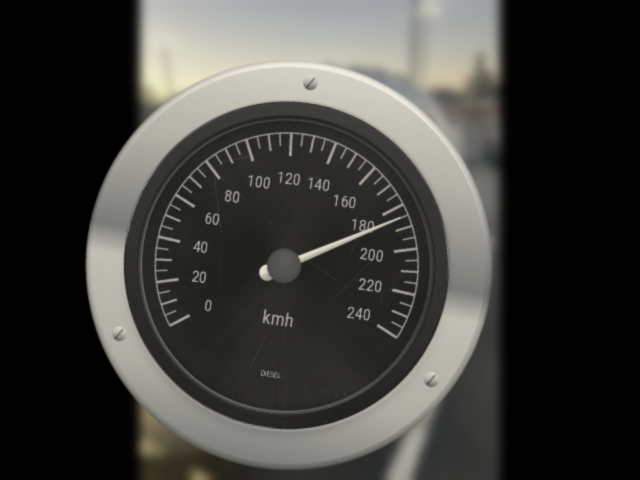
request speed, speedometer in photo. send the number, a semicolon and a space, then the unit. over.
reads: 185; km/h
